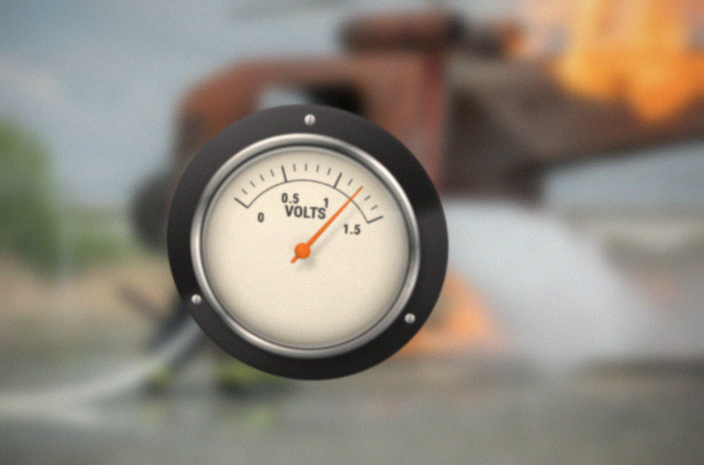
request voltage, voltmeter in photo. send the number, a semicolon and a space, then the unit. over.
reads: 1.2; V
